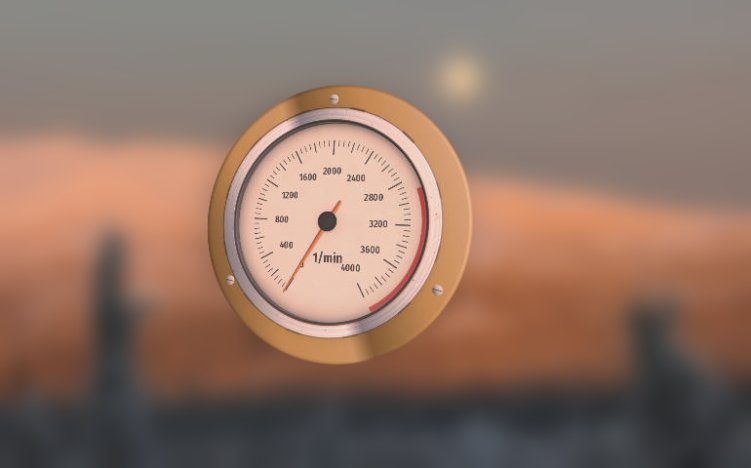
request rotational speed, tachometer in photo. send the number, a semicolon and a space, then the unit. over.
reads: 0; rpm
